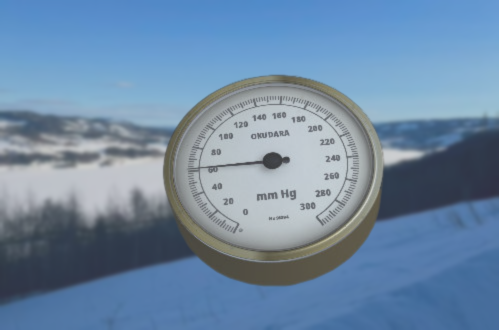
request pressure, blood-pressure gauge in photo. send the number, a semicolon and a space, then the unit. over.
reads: 60; mmHg
